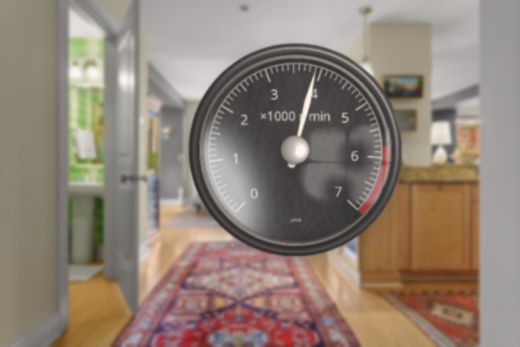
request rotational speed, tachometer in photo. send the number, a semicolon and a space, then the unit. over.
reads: 3900; rpm
